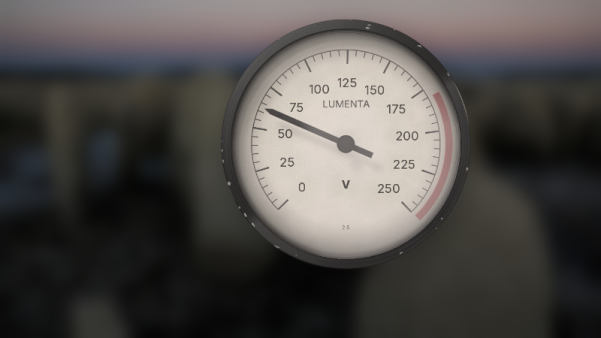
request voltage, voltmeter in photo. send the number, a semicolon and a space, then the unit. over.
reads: 62.5; V
